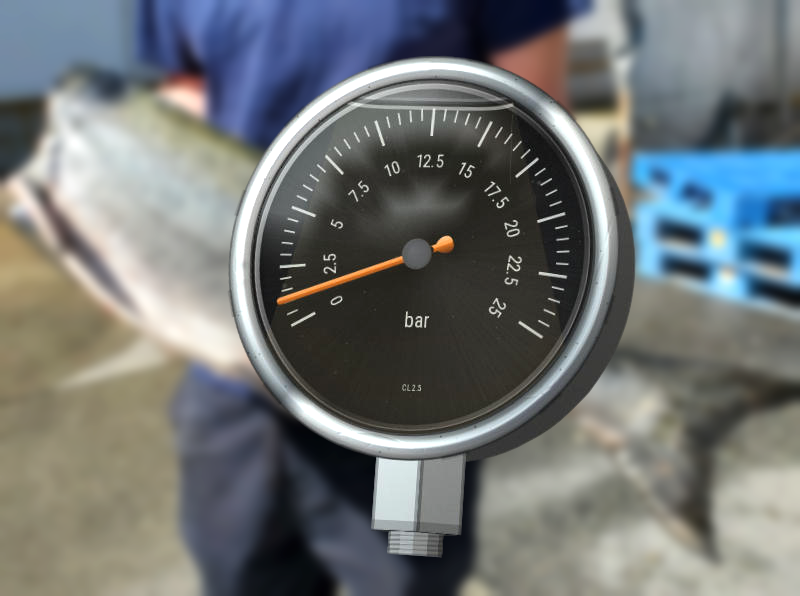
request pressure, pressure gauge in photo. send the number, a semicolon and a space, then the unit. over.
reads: 1; bar
